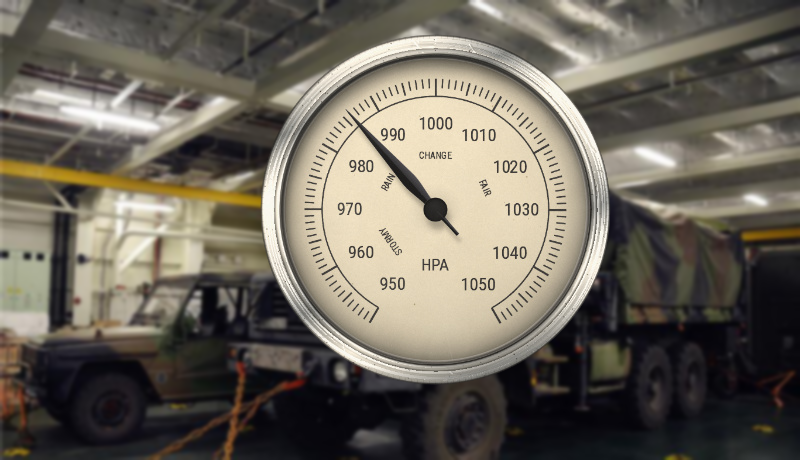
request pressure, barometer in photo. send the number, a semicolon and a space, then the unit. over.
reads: 986; hPa
